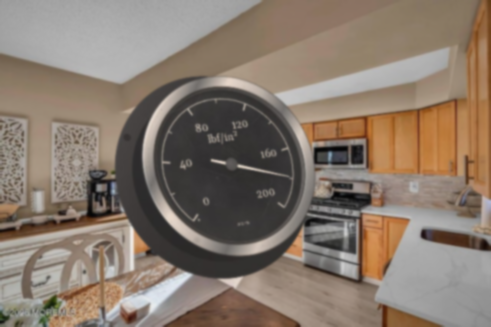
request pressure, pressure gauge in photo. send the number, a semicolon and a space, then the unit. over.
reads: 180; psi
